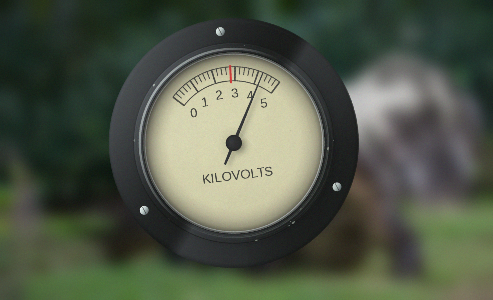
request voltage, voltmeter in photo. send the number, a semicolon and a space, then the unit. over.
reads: 4.2; kV
